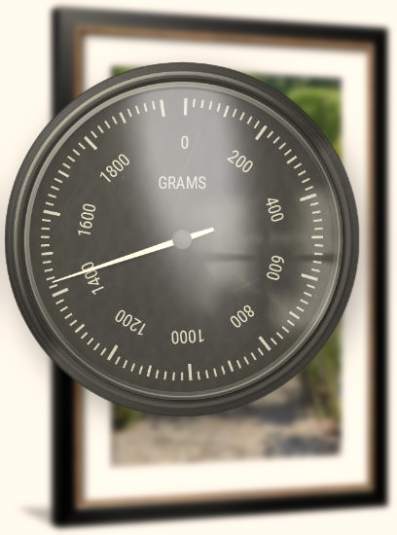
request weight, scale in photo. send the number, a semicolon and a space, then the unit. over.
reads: 1430; g
